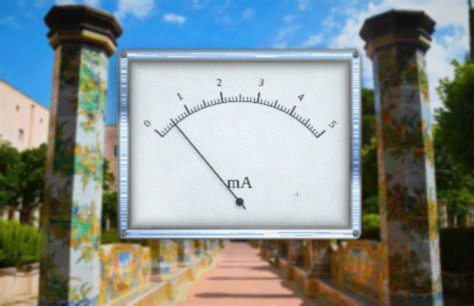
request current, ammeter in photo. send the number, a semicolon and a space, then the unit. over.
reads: 0.5; mA
